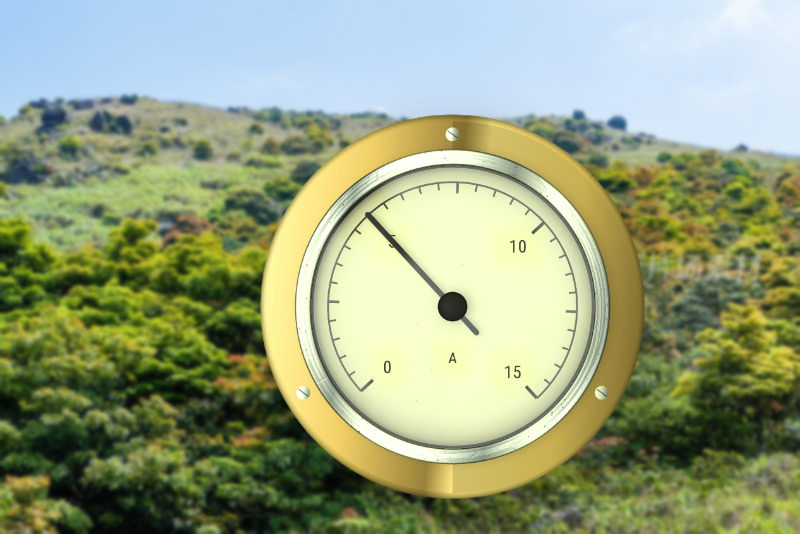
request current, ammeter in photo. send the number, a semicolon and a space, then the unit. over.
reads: 5; A
